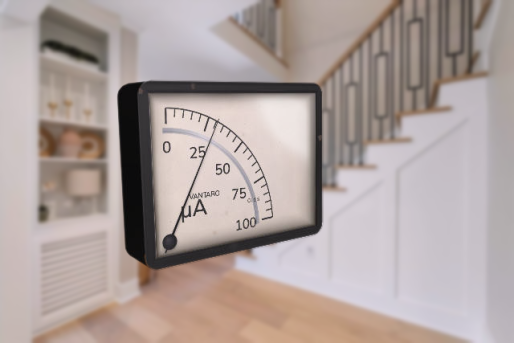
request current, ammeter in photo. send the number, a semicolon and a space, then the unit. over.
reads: 30; µA
